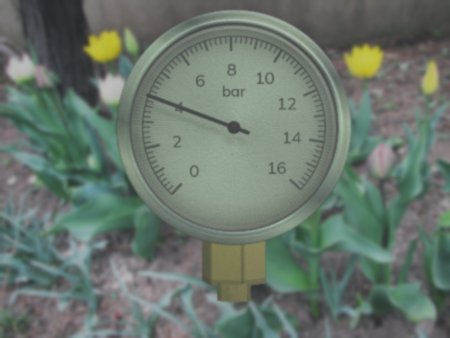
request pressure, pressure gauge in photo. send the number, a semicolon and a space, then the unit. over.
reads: 4; bar
